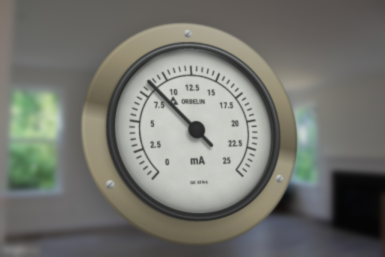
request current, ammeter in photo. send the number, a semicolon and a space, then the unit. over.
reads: 8.5; mA
